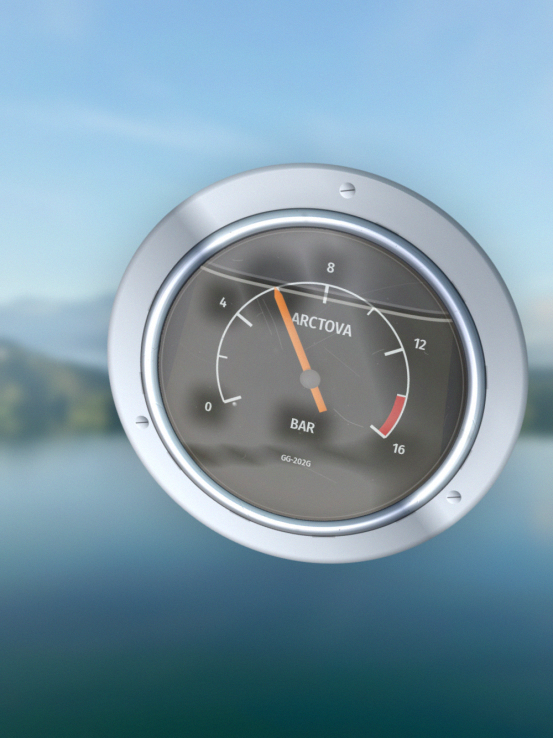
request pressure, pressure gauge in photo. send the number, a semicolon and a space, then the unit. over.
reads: 6; bar
